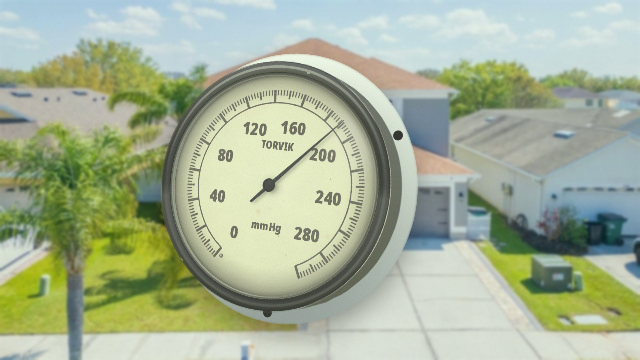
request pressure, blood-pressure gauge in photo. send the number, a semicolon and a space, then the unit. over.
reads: 190; mmHg
